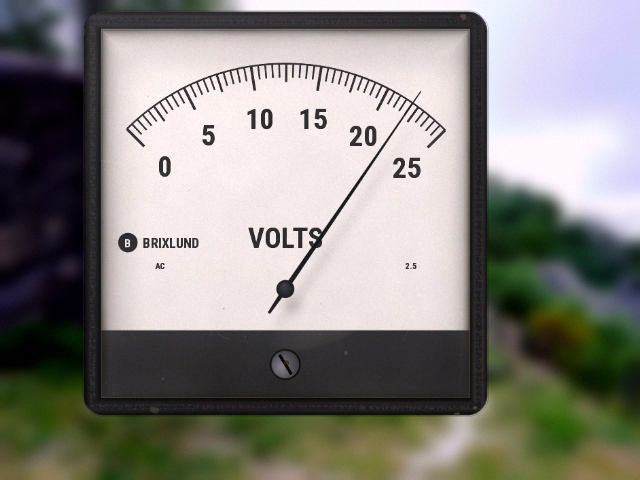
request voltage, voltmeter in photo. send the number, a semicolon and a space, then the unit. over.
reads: 22; V
